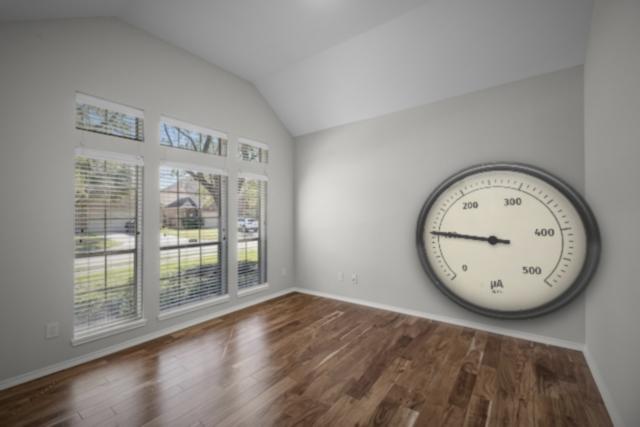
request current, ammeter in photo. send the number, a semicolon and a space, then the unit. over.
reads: 100; µA
